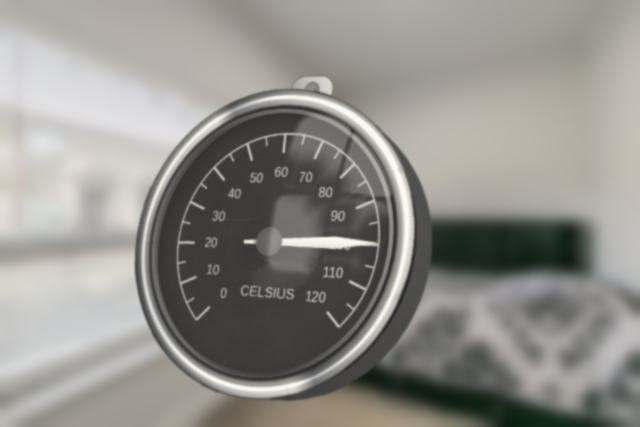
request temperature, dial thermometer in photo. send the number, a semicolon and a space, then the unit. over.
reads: 100; °C
